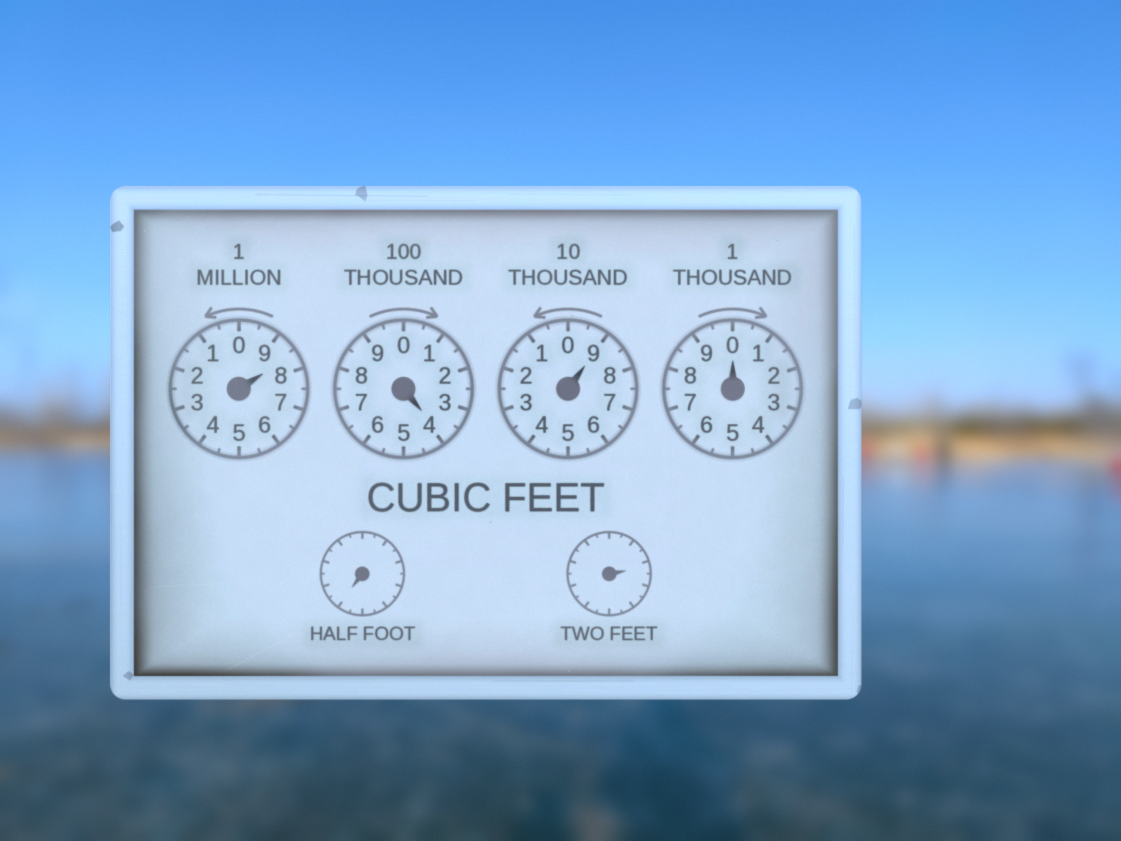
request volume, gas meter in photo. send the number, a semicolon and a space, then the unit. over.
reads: 839000; ft³
